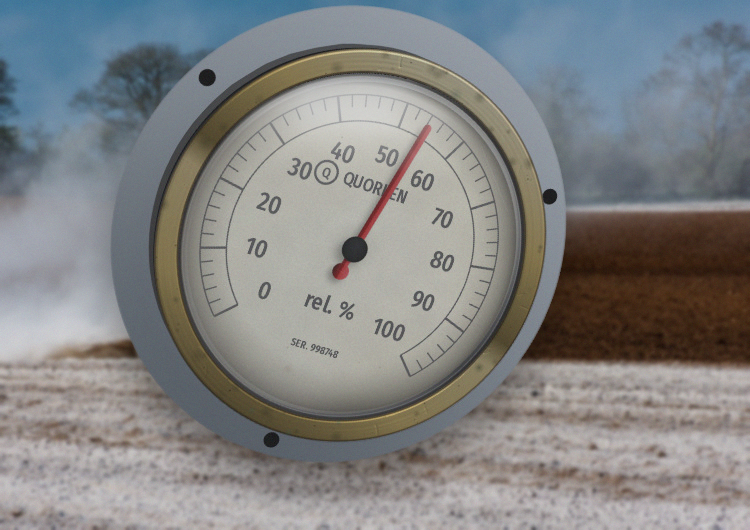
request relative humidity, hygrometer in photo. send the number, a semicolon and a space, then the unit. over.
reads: 54; %
